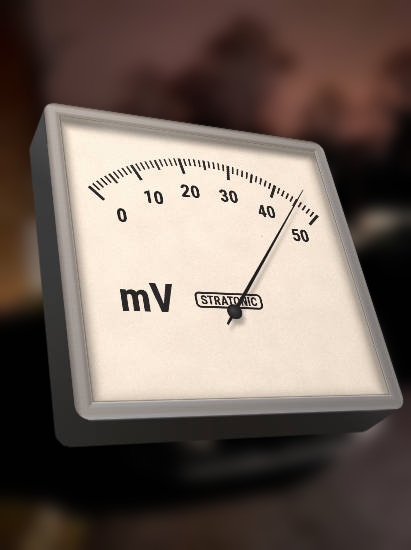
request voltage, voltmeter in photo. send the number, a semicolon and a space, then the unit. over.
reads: 45; mV
